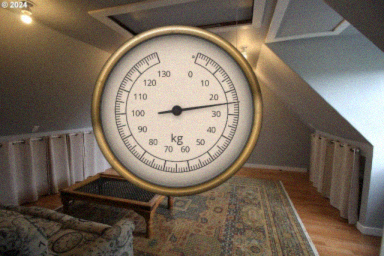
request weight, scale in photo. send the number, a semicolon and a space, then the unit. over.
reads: 25; kg
